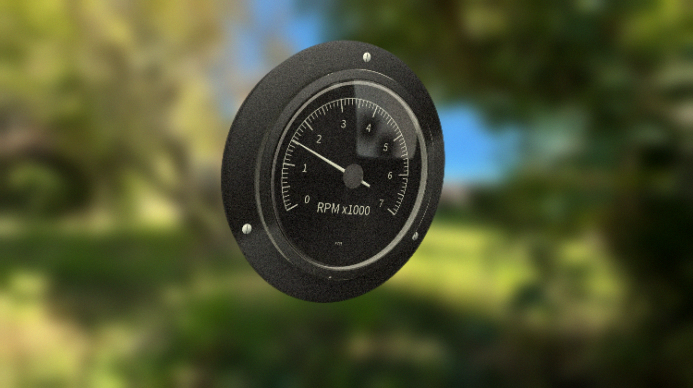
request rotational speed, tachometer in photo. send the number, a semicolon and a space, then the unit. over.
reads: 1500; rpm
